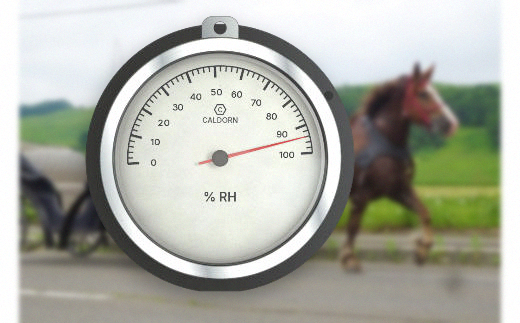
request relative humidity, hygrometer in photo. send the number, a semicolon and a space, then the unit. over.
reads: 94; %
